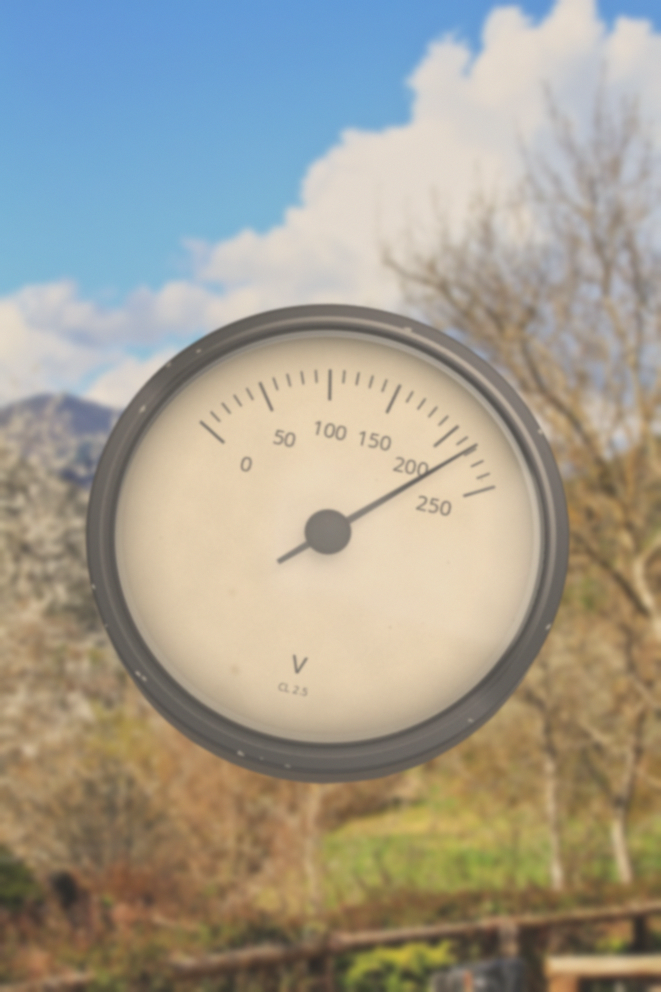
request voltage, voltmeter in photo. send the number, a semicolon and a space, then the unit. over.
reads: 220; V
